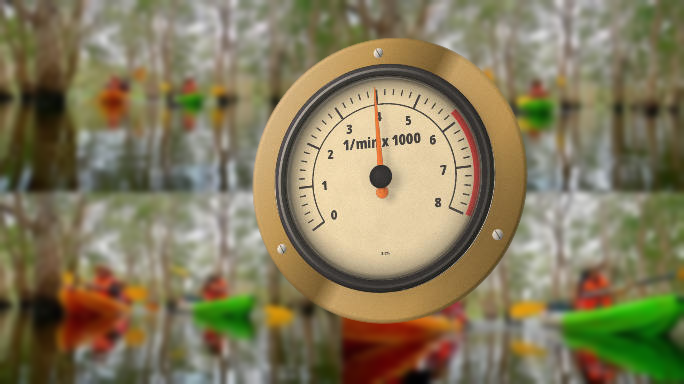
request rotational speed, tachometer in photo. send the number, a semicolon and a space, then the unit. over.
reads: 4000; rpm
